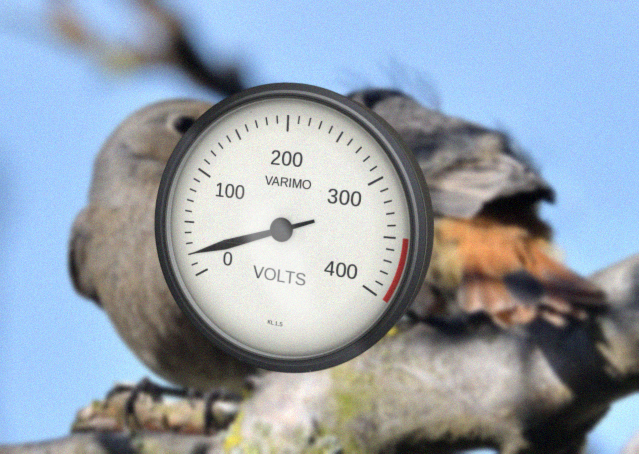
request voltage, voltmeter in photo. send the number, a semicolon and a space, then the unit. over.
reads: 20; V
